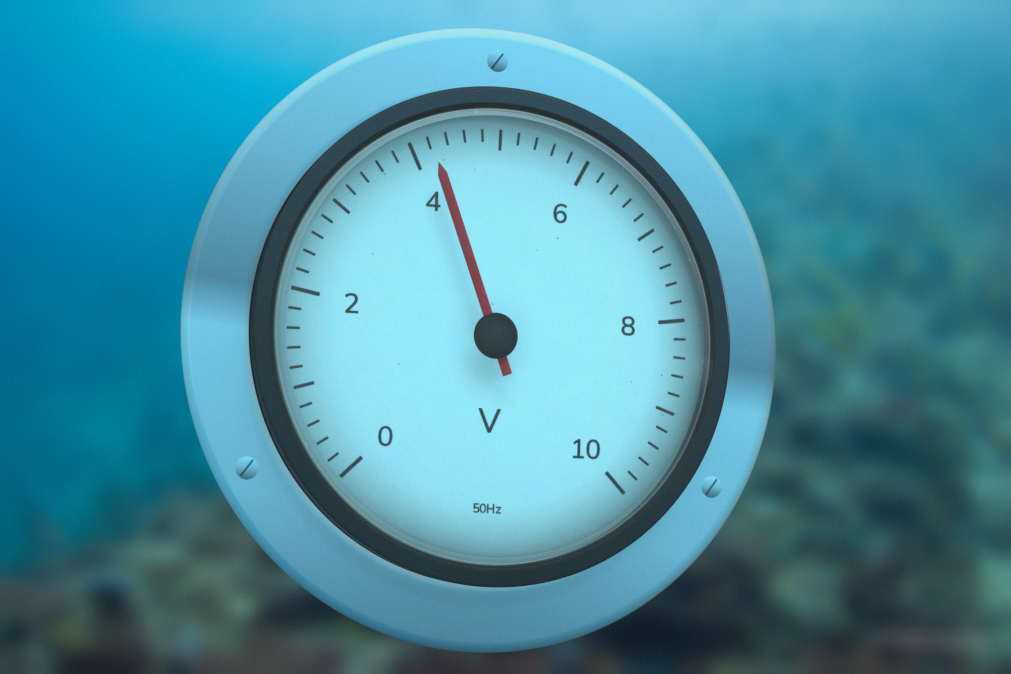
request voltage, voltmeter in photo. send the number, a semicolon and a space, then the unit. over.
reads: 4.2; V
